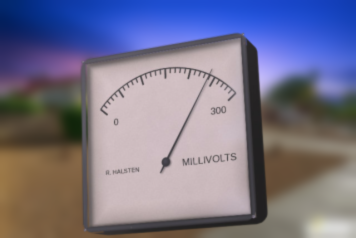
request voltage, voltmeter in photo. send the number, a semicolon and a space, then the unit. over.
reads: 240; mV
